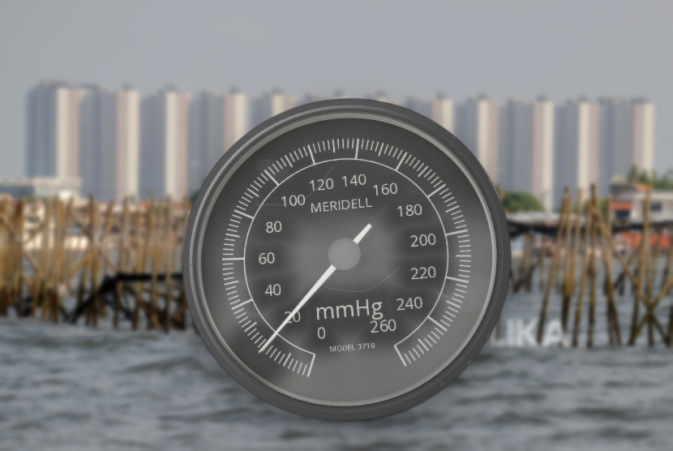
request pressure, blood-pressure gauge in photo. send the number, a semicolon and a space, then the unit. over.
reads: 20; mmHg
